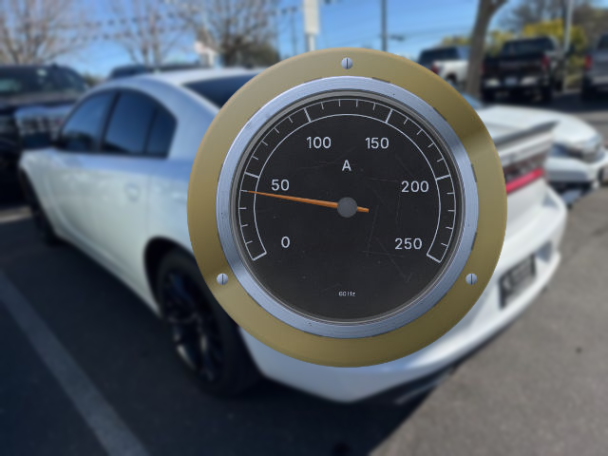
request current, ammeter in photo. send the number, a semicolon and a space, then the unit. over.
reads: 40; A
